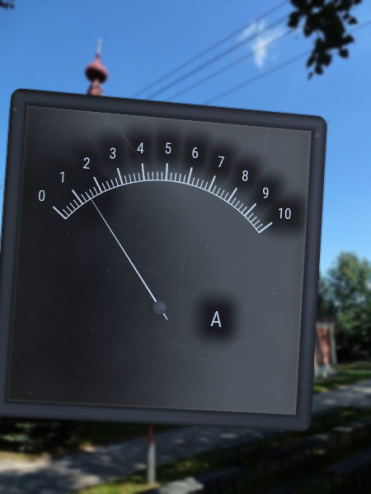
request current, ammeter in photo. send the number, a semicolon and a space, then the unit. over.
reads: 1.4; A
